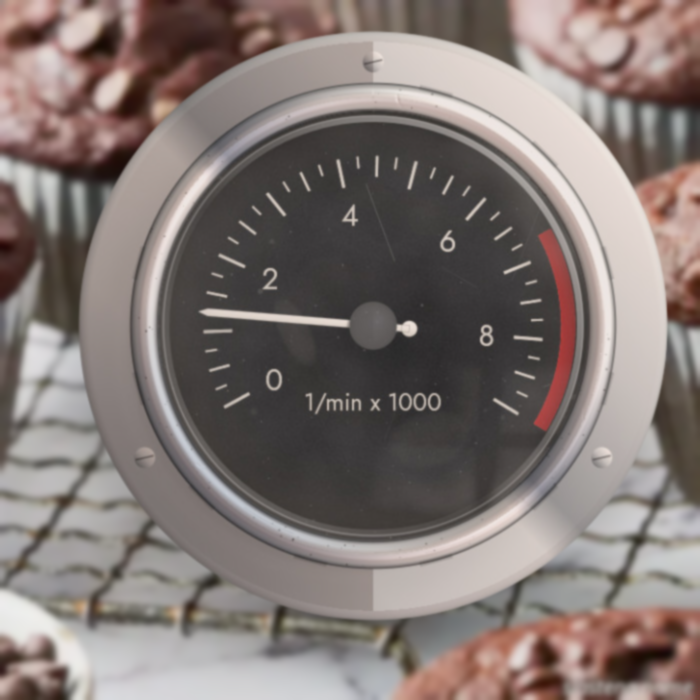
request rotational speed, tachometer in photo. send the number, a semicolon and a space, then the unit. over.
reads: 1250; rpm
